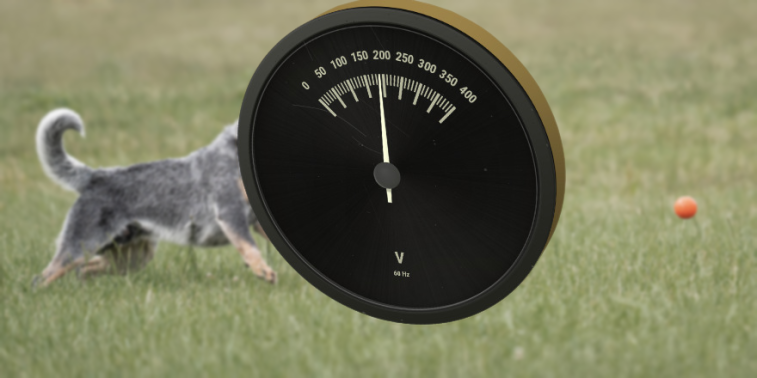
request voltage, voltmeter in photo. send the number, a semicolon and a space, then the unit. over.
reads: 200; V
